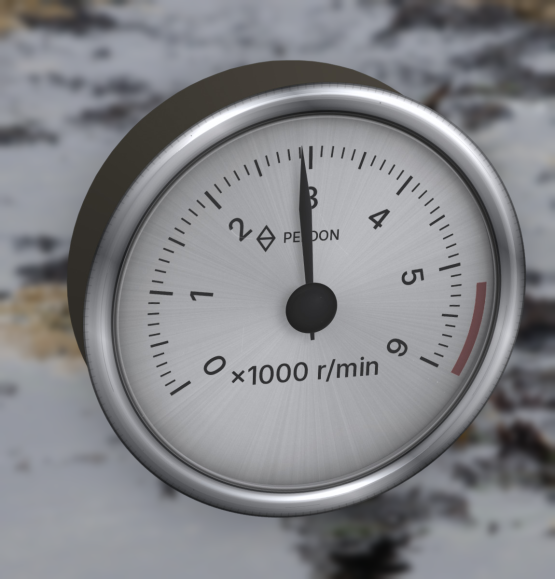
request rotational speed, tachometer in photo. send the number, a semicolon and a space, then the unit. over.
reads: 2900; rpm
